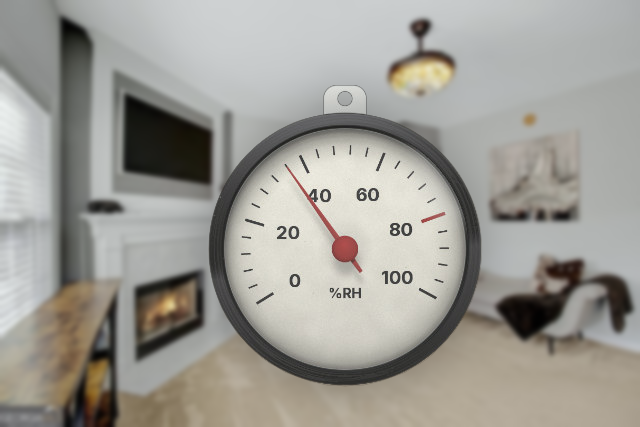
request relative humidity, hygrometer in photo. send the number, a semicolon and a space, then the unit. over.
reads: 36; %
